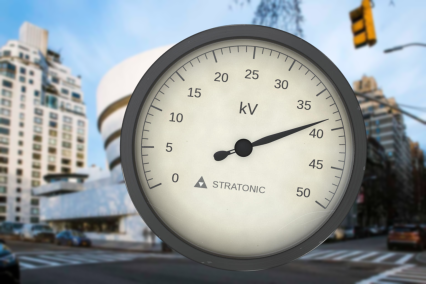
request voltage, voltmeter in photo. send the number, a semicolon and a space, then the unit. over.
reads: 38.5; kV
